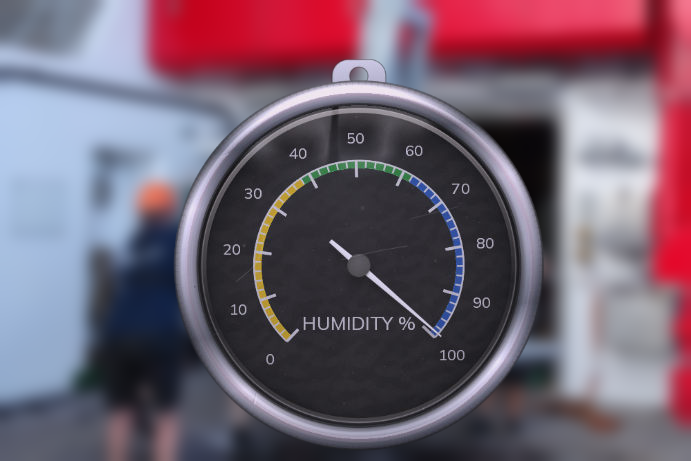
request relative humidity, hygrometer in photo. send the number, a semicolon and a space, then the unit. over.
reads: 99; %
